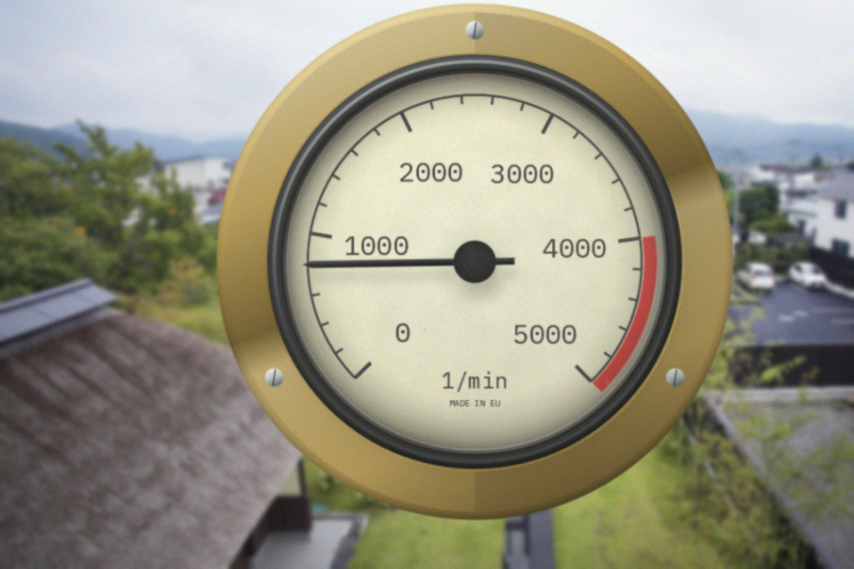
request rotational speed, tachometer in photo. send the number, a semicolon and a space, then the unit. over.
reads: 800; rpm
